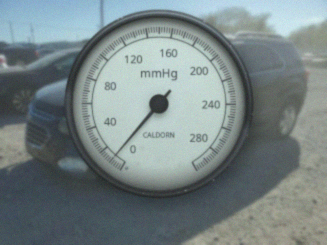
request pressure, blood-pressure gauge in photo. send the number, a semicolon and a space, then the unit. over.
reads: 10; mmHg
